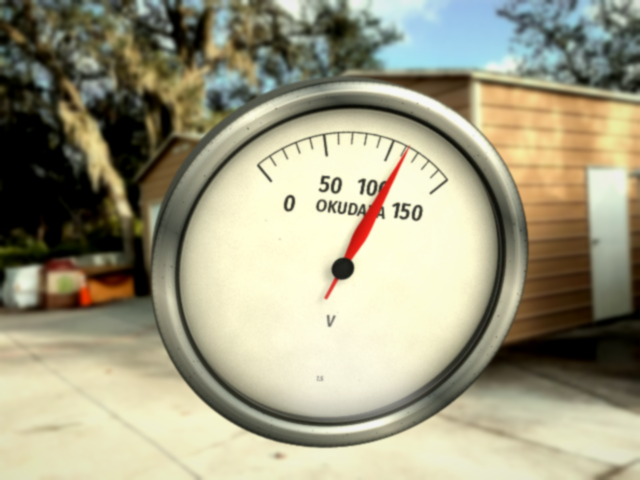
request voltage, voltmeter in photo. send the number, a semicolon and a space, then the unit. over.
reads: 110; V
